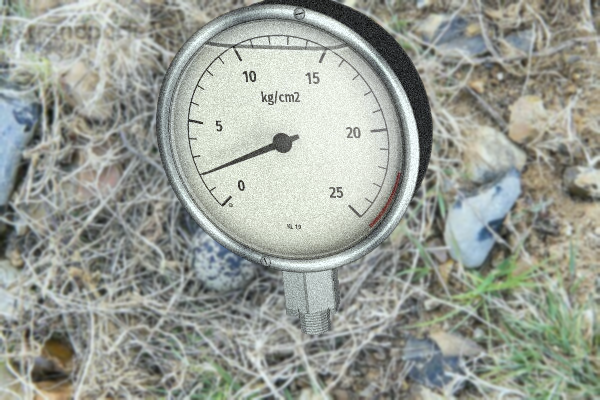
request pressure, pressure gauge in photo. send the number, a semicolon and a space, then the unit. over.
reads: 2; kg/cm²
